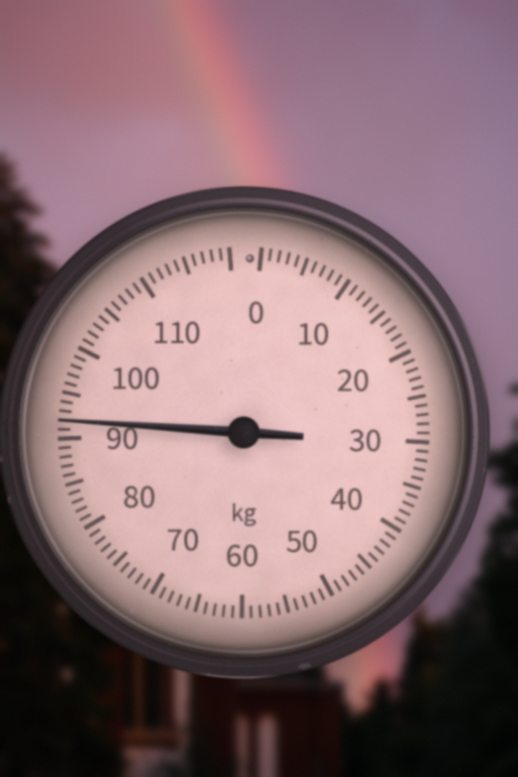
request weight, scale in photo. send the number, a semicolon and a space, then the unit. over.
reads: 92; kg
